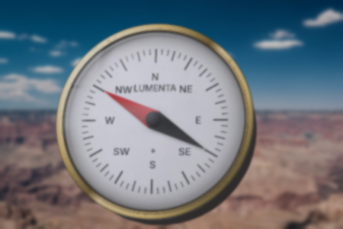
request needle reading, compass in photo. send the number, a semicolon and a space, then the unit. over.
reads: 300; °
